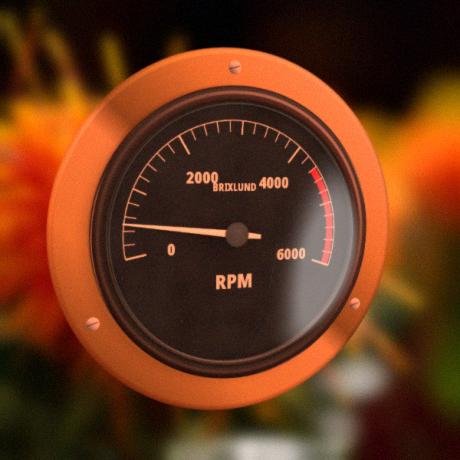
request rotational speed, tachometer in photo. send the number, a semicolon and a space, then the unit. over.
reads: 500; rpm
